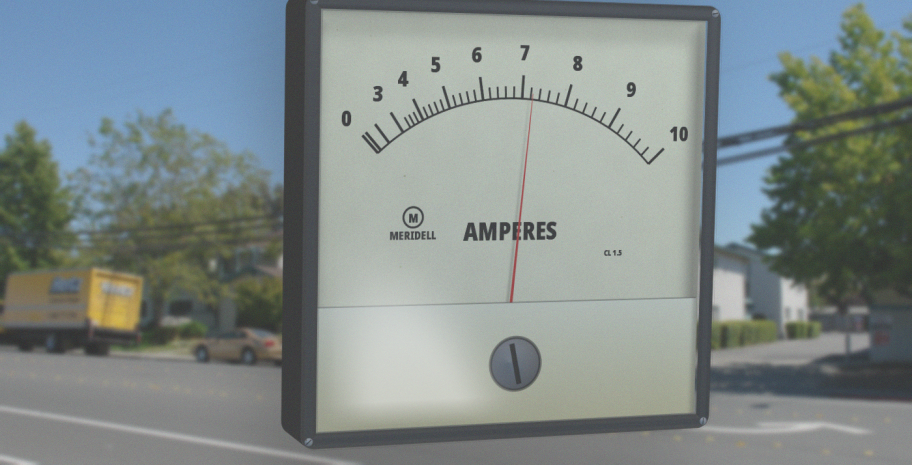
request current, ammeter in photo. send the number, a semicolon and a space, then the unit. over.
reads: 7.2; A
